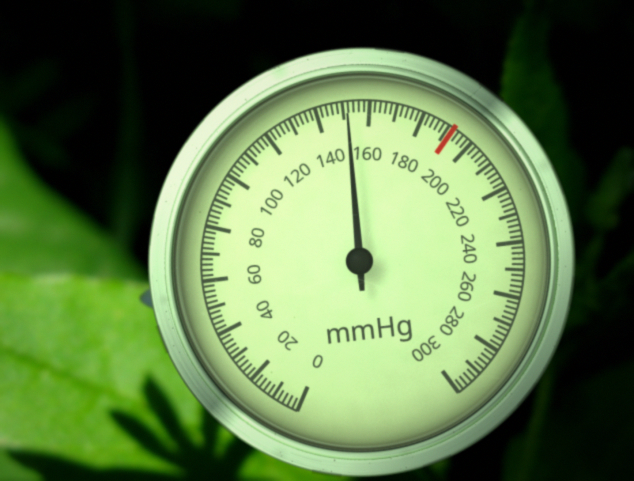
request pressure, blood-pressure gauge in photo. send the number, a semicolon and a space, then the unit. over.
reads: 152; mmHg
